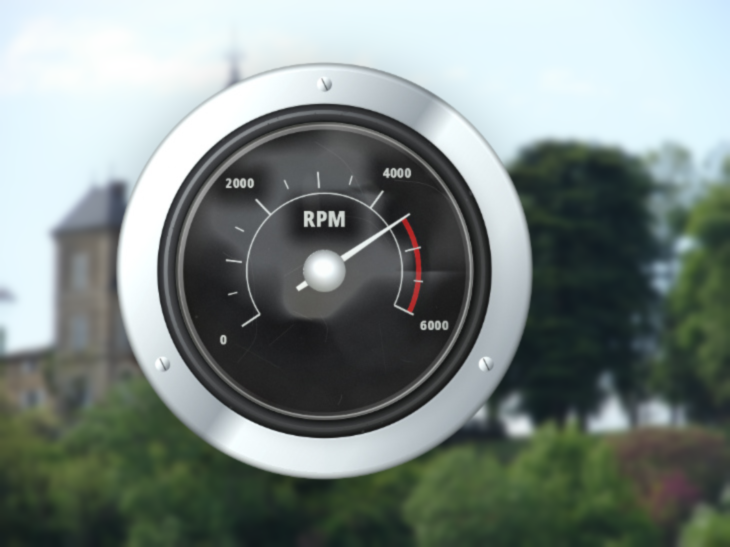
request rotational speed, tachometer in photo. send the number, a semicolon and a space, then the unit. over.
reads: 4500; rpm
